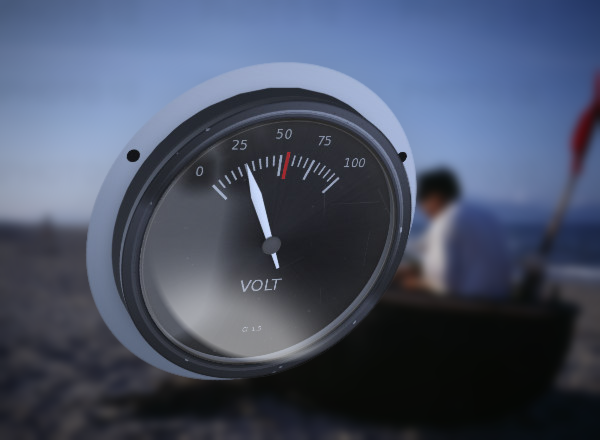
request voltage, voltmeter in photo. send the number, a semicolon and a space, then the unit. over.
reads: 25; V
